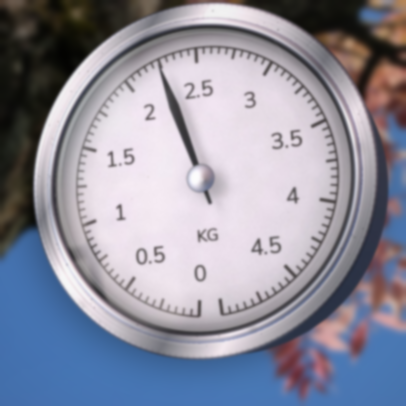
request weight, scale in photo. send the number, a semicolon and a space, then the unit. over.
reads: 2.25; kg
